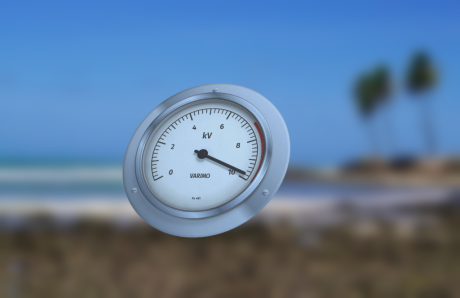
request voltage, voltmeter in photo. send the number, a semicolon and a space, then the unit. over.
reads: 9.8; kV
